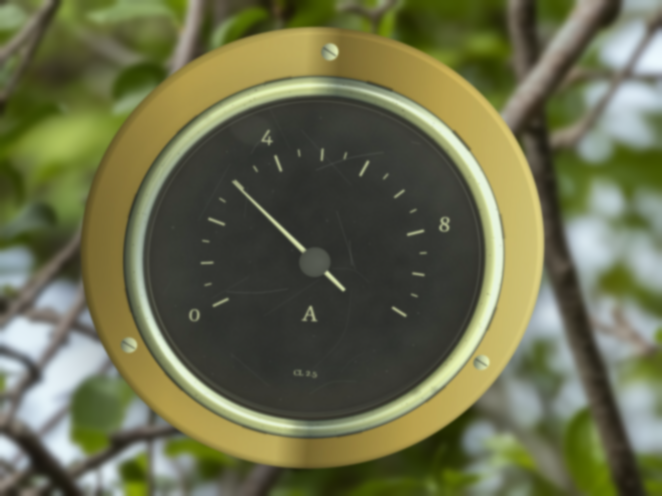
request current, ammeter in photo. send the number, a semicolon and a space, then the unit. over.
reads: 3; A
